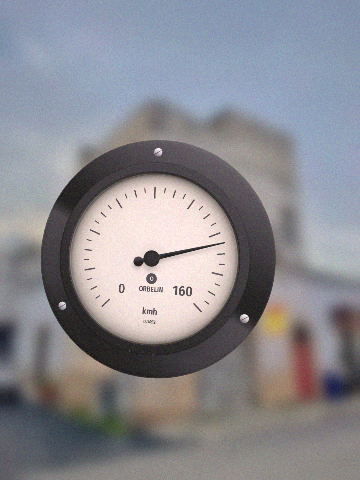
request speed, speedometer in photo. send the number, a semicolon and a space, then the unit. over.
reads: 125; km/h
